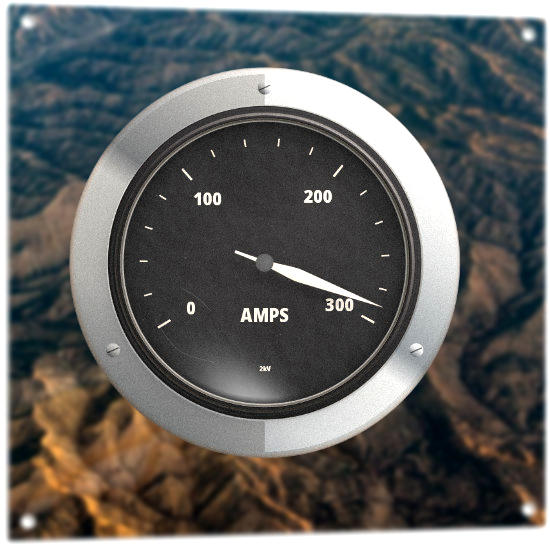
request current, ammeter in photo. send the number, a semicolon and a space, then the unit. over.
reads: 290; A
